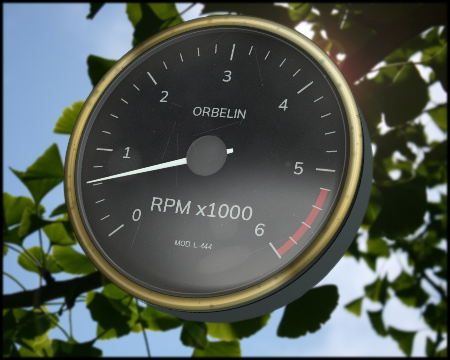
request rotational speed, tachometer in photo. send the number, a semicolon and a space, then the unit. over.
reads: 600; rpm
